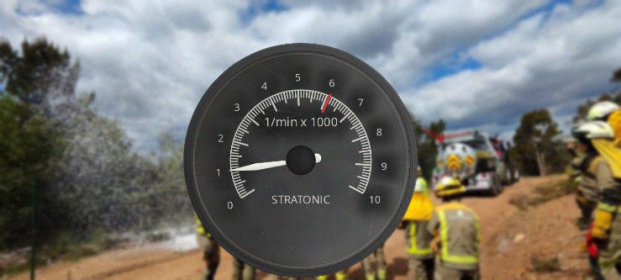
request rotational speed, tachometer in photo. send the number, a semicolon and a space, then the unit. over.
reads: 1000; rpm
